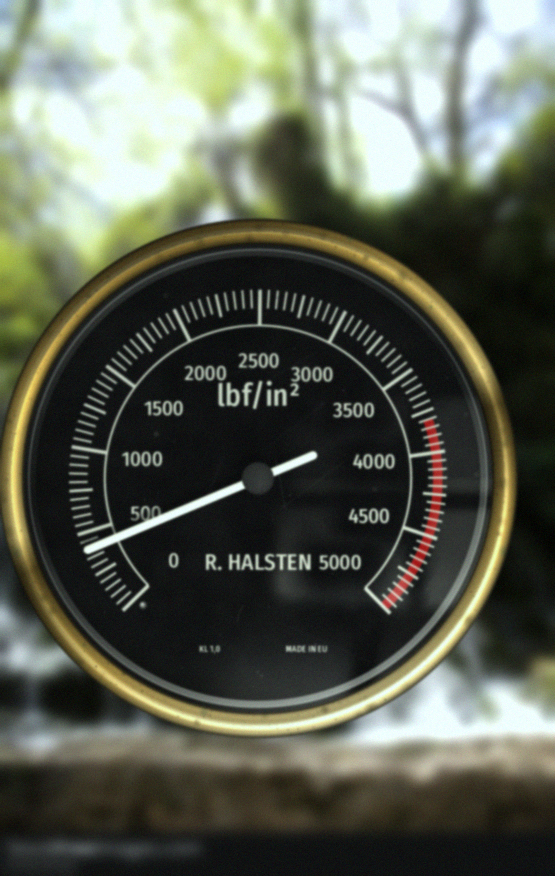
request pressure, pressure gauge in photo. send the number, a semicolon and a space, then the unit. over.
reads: 400; psi
